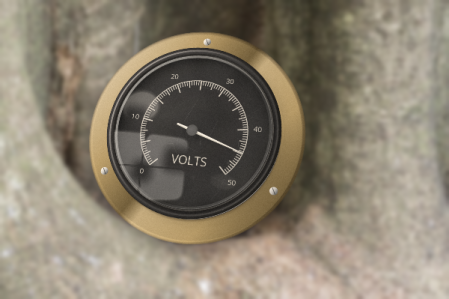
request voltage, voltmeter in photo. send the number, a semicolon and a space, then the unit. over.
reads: 45; V
